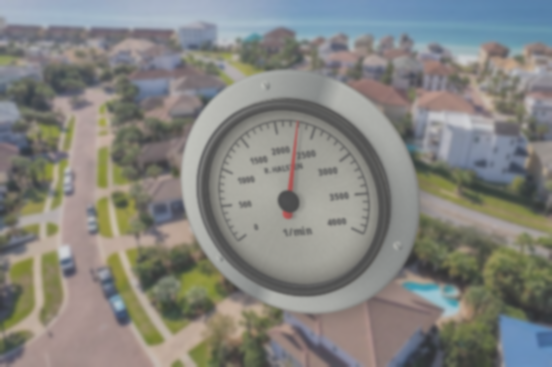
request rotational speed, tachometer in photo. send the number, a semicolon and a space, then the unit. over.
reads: 2300; rpm
